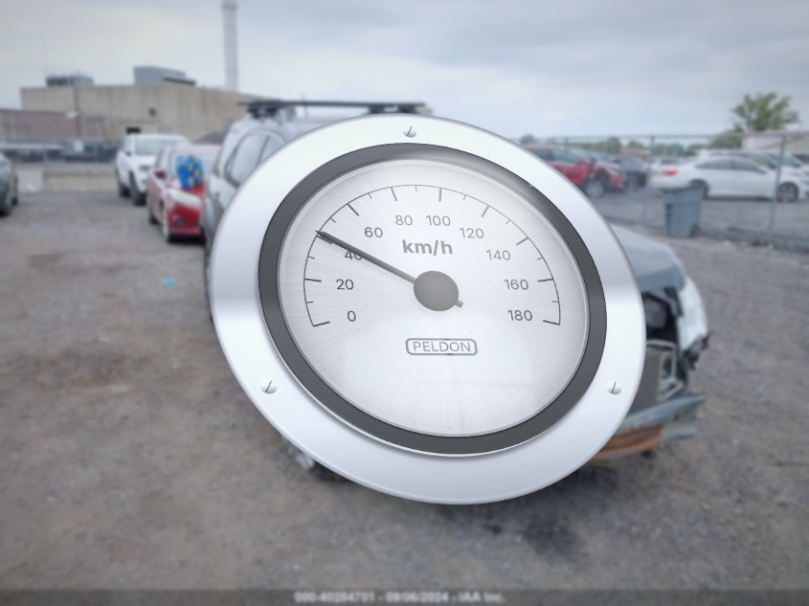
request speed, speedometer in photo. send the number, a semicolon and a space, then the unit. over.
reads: 40; km/h
